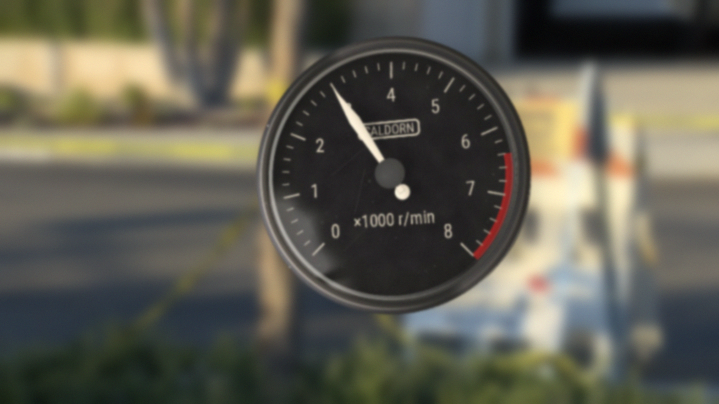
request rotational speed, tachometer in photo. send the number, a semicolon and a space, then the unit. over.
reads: 3000; rpm
